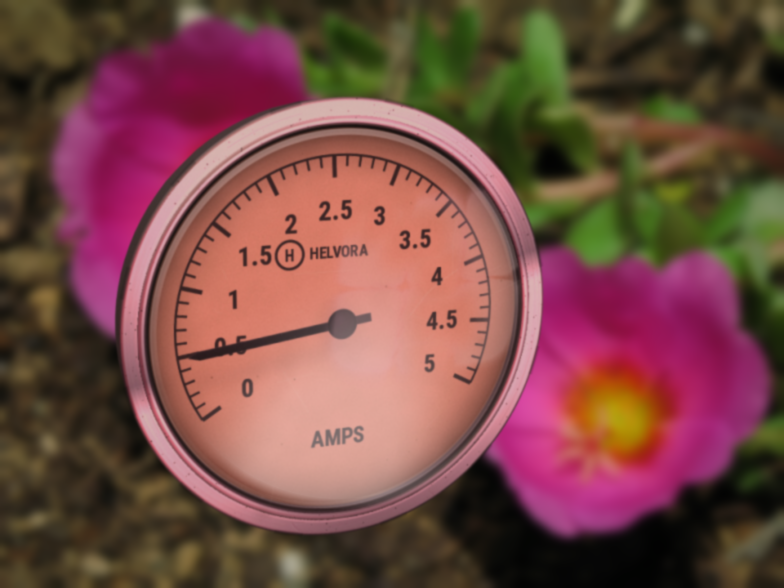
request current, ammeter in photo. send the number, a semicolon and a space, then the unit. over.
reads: 0.5; A
